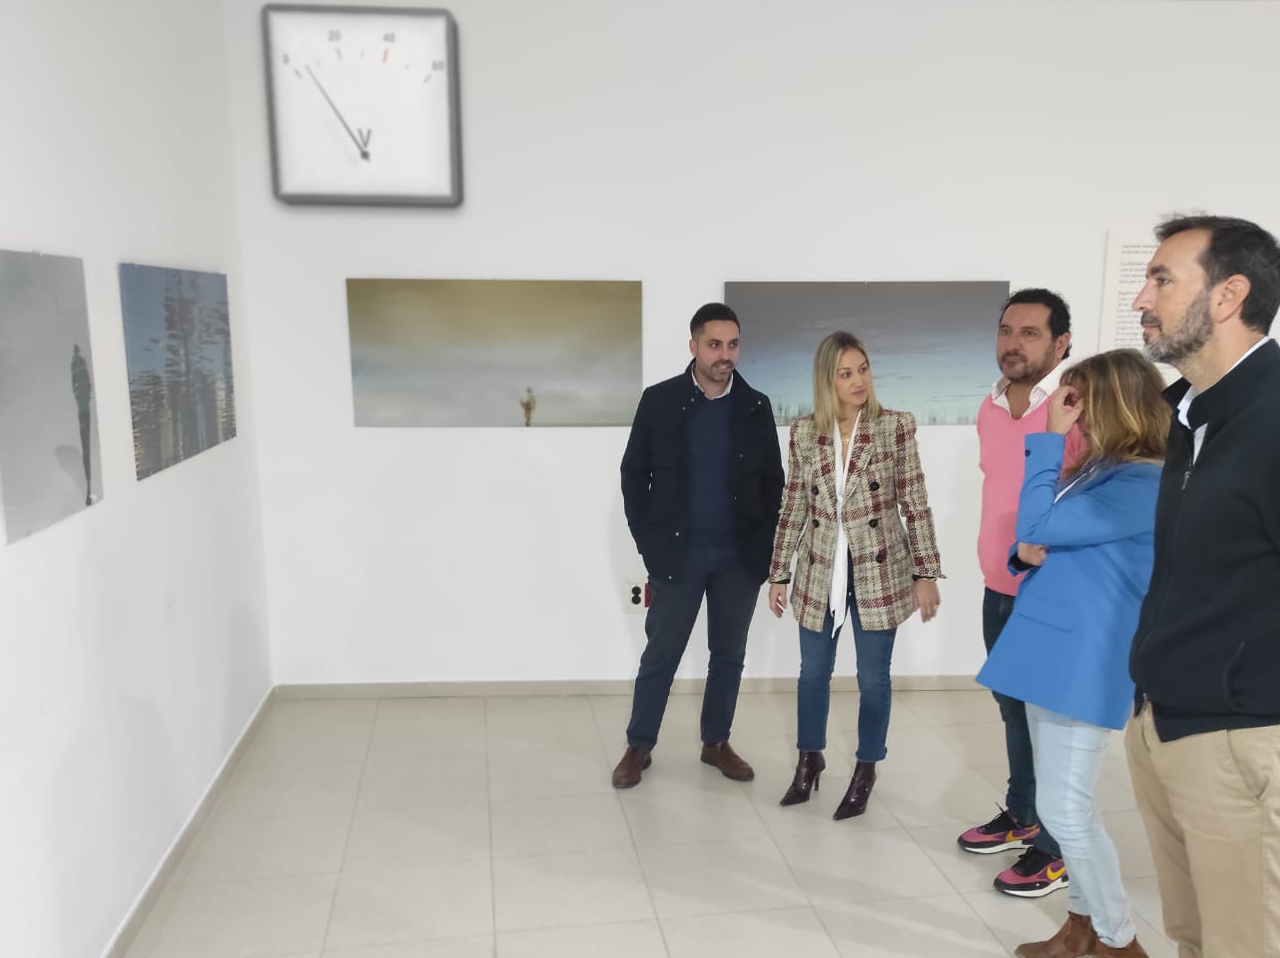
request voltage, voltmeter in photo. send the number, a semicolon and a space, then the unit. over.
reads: 5; V
